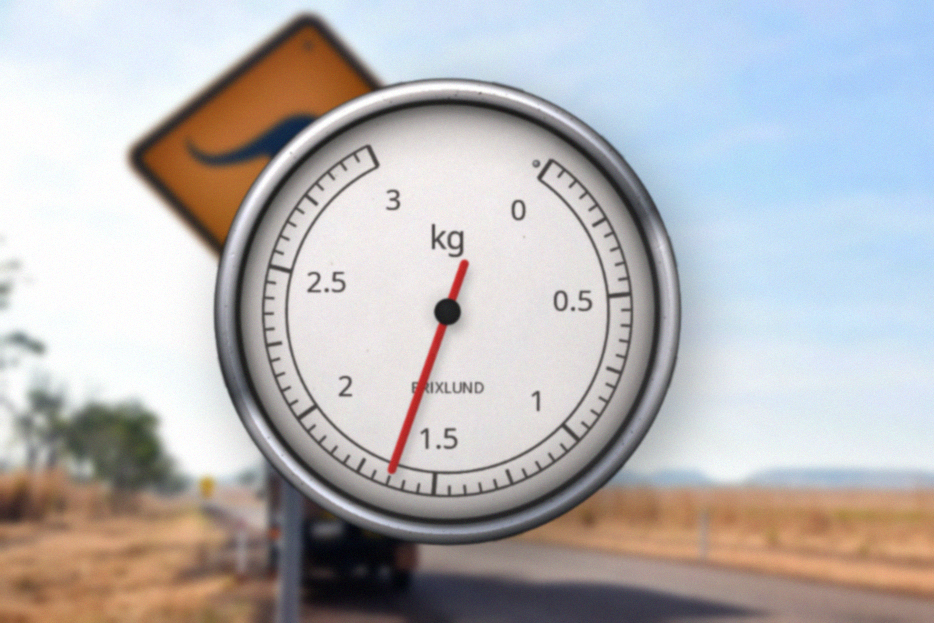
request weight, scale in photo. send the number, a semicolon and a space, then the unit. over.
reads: 1.65; kg
